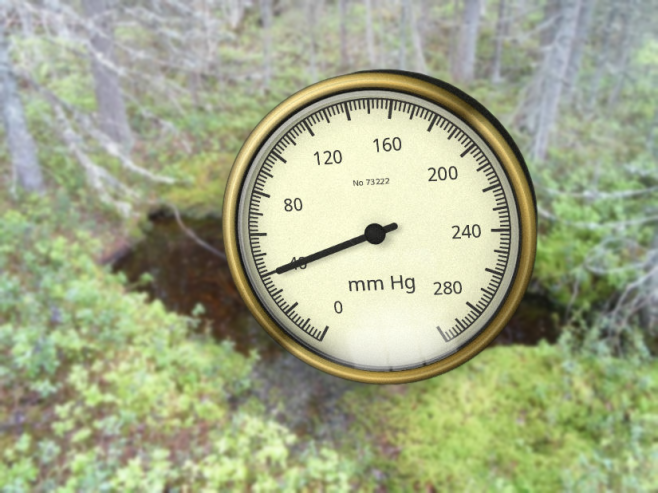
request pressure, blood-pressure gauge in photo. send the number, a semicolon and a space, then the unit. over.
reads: 40; mmHg
